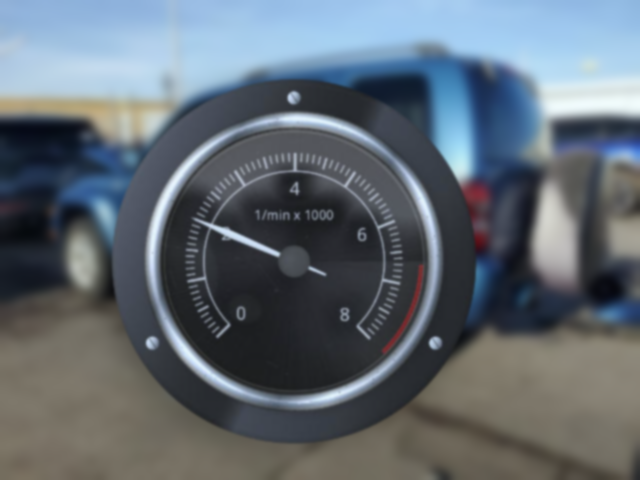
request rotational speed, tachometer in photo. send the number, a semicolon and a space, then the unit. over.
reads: 2000; rpm
